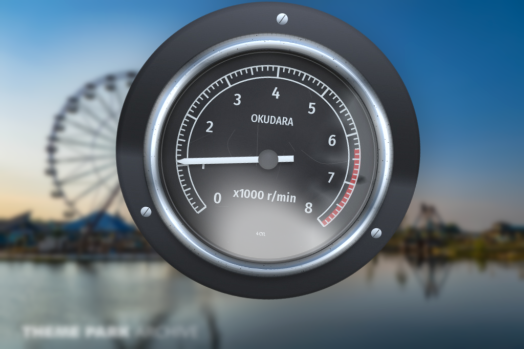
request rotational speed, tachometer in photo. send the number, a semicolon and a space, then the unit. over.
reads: 1100; rpm
